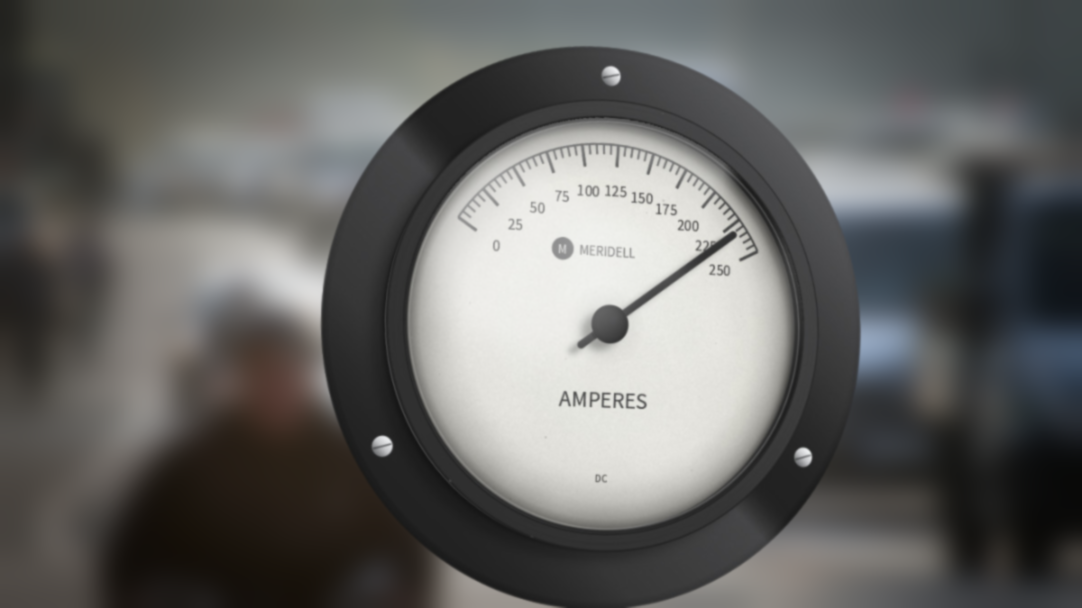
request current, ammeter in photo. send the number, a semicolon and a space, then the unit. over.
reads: 230; A
